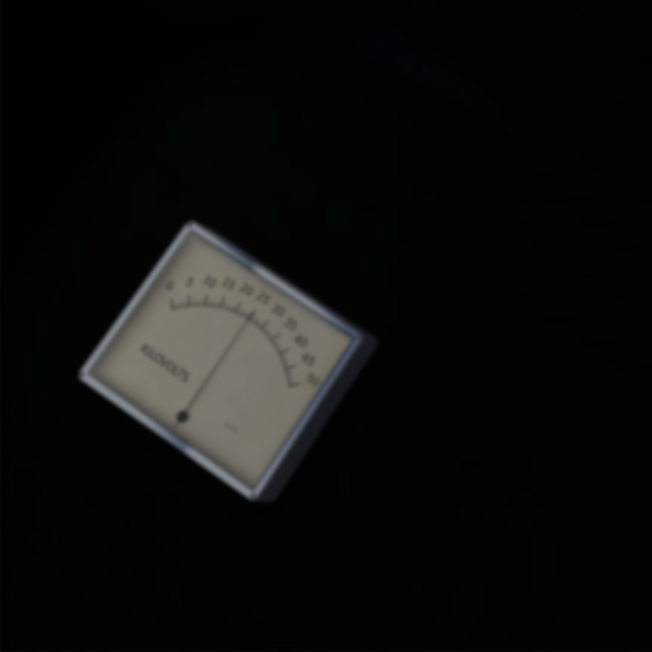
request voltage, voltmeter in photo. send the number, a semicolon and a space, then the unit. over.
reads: 25; kV
